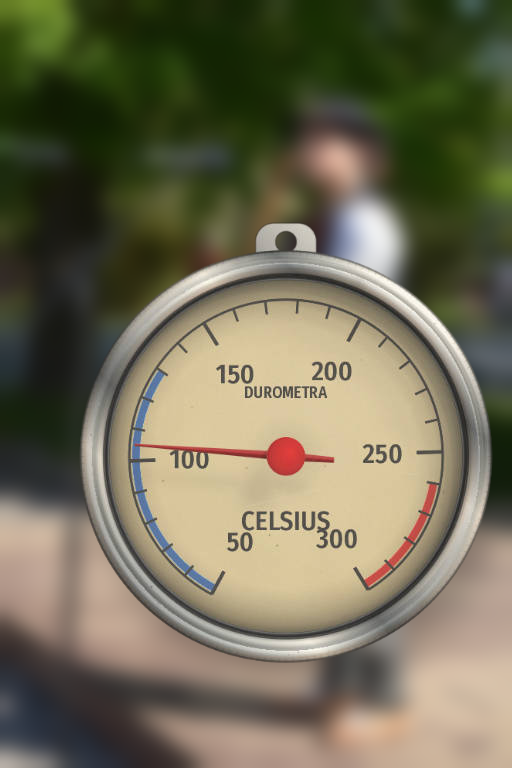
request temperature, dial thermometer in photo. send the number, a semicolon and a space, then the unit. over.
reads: 105; °C
